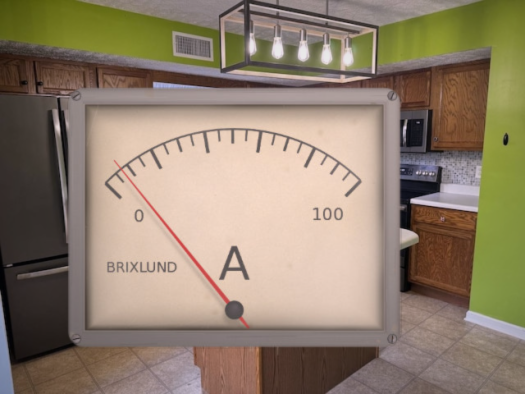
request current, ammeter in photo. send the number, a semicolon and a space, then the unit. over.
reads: 7.5; A
